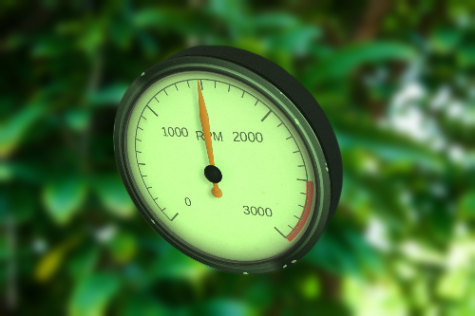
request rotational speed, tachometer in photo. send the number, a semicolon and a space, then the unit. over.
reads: 1500; rpm
